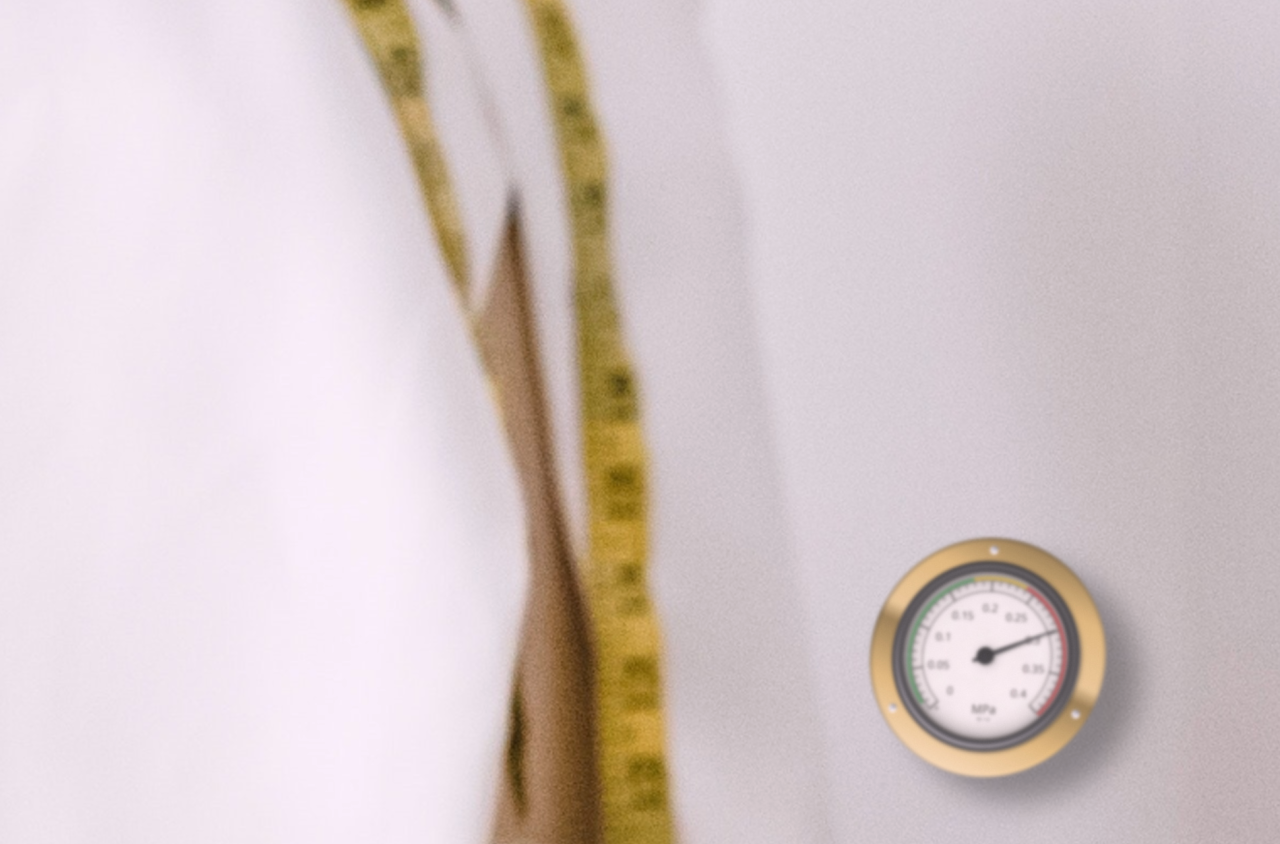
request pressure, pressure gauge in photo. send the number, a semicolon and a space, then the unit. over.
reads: 0.3; MPa
